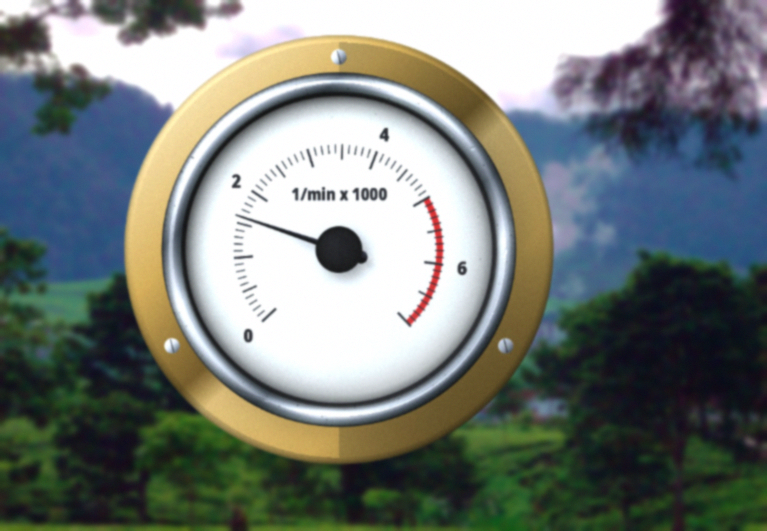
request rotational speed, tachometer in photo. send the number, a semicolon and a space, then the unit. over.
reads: 1600; rpm
